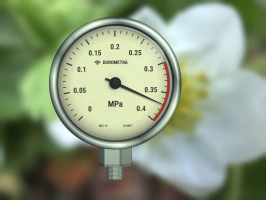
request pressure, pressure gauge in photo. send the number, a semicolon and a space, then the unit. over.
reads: 0.37; MPa
